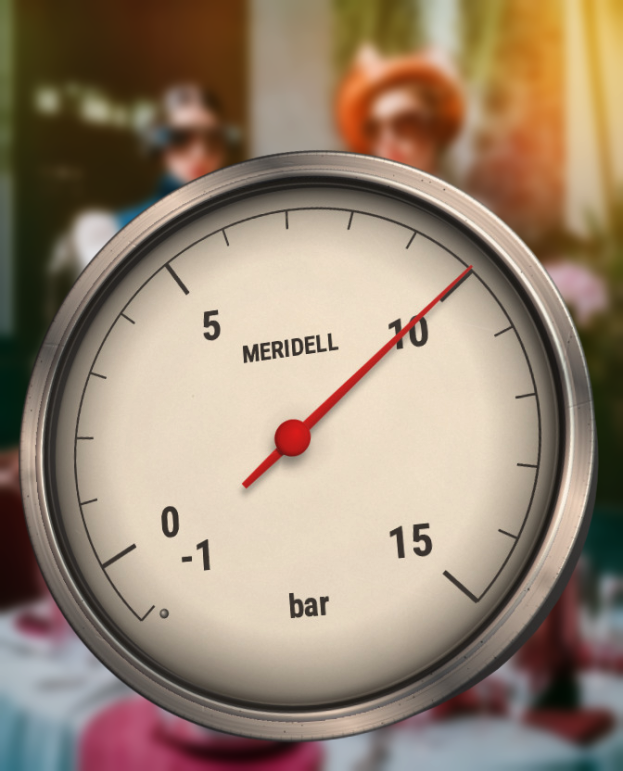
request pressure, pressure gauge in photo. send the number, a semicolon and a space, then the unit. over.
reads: 10; bar
